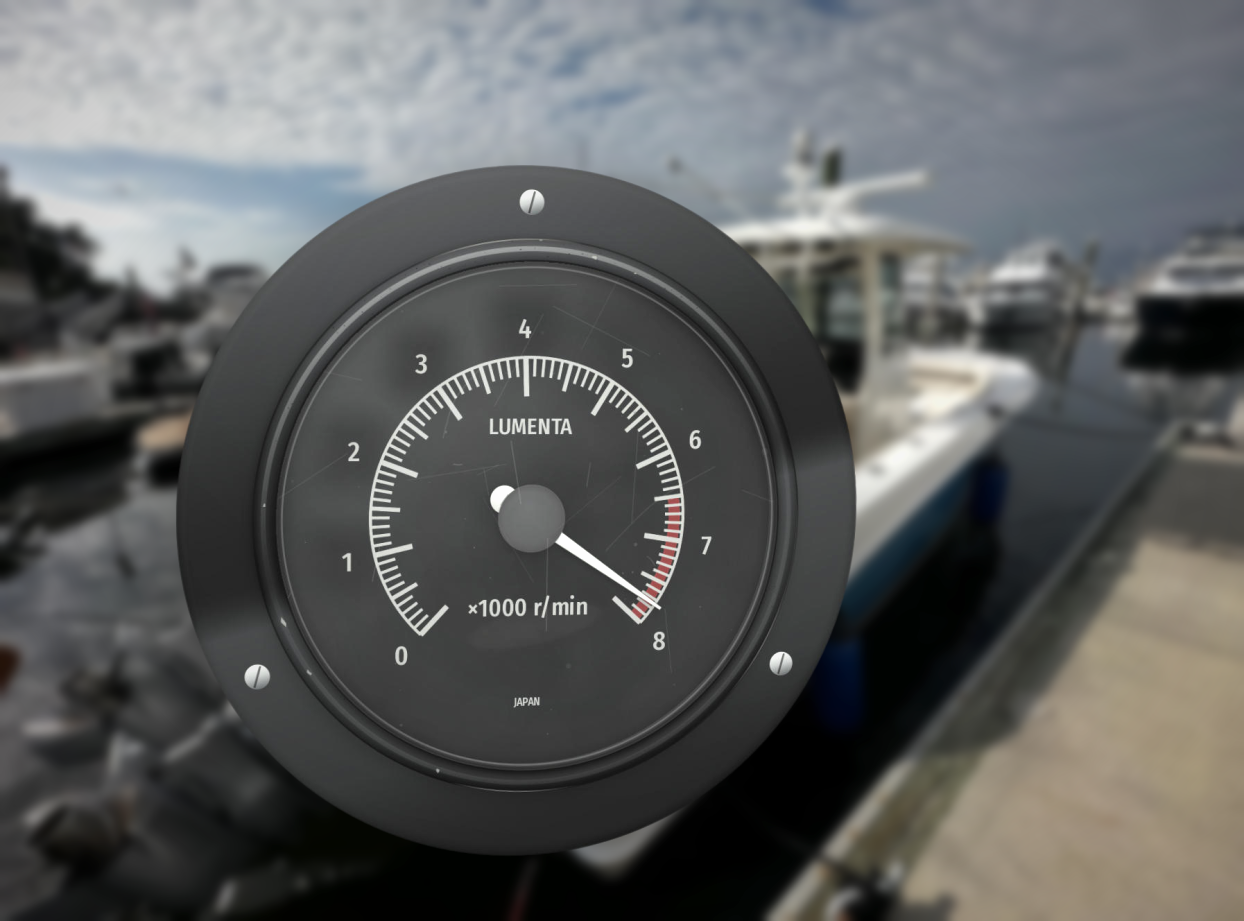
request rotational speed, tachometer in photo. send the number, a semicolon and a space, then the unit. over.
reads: 7750; rpm
